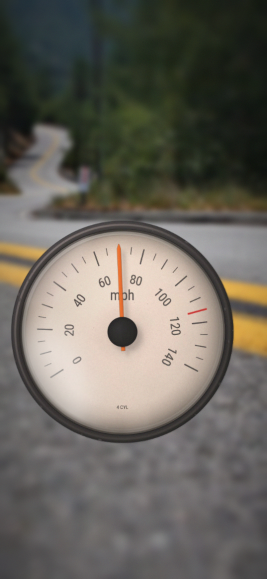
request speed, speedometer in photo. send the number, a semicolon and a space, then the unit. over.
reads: 70; mph
